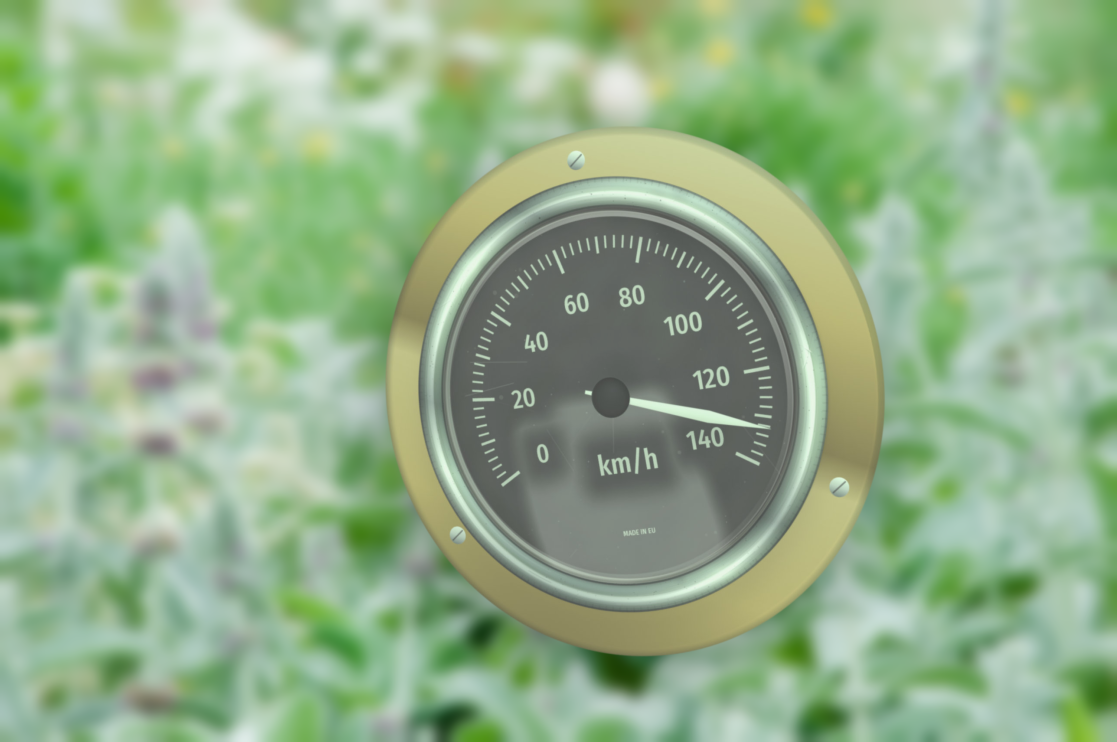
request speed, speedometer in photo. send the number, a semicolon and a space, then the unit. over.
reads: 132; km/h
